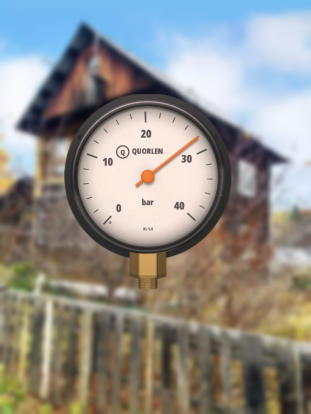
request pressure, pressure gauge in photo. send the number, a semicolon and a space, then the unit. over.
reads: 28; bar
